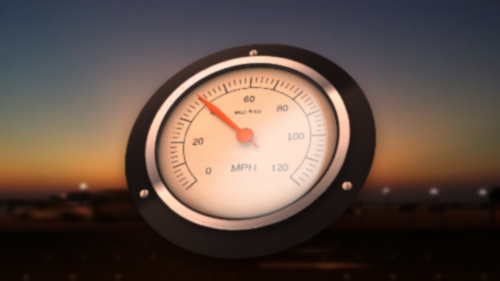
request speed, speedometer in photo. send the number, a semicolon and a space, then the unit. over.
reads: 40; mph
